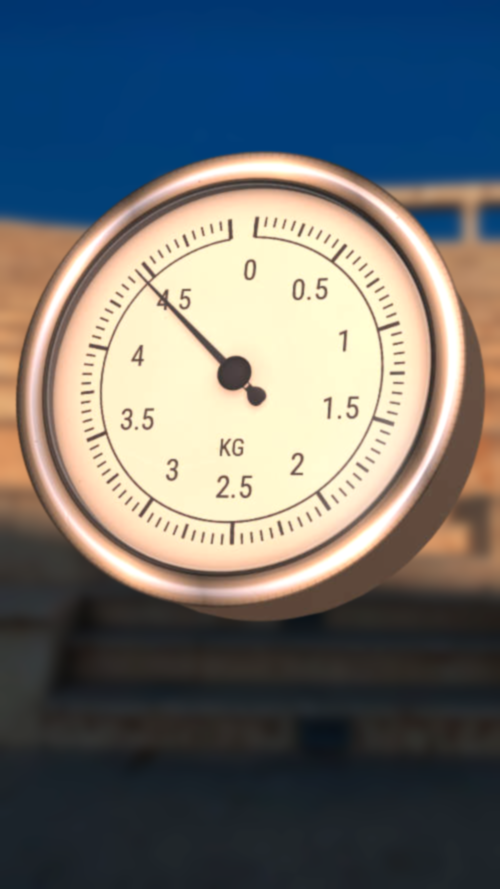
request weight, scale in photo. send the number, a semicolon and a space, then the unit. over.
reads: 4.45; kg
